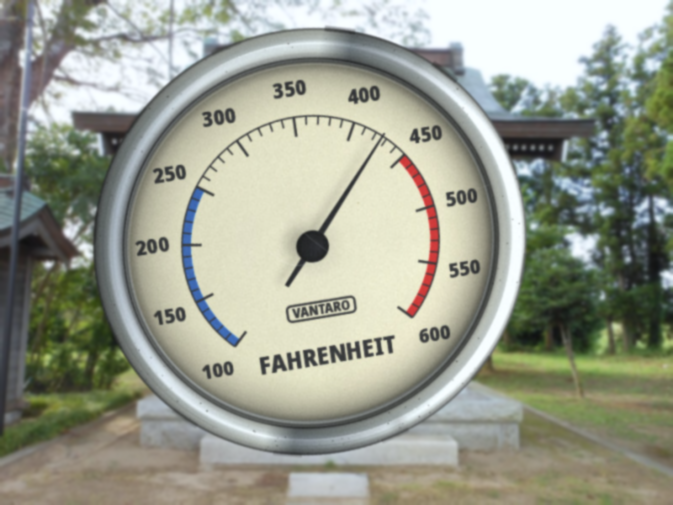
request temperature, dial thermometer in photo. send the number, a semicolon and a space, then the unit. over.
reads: 425; °F
